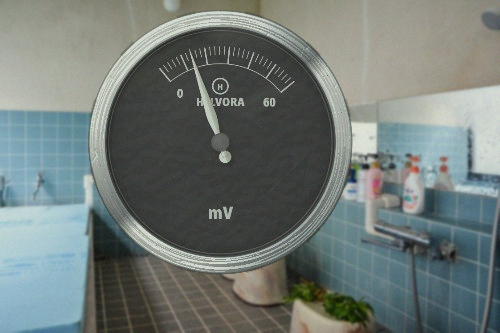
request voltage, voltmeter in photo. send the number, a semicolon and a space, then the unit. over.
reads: 14; mV
